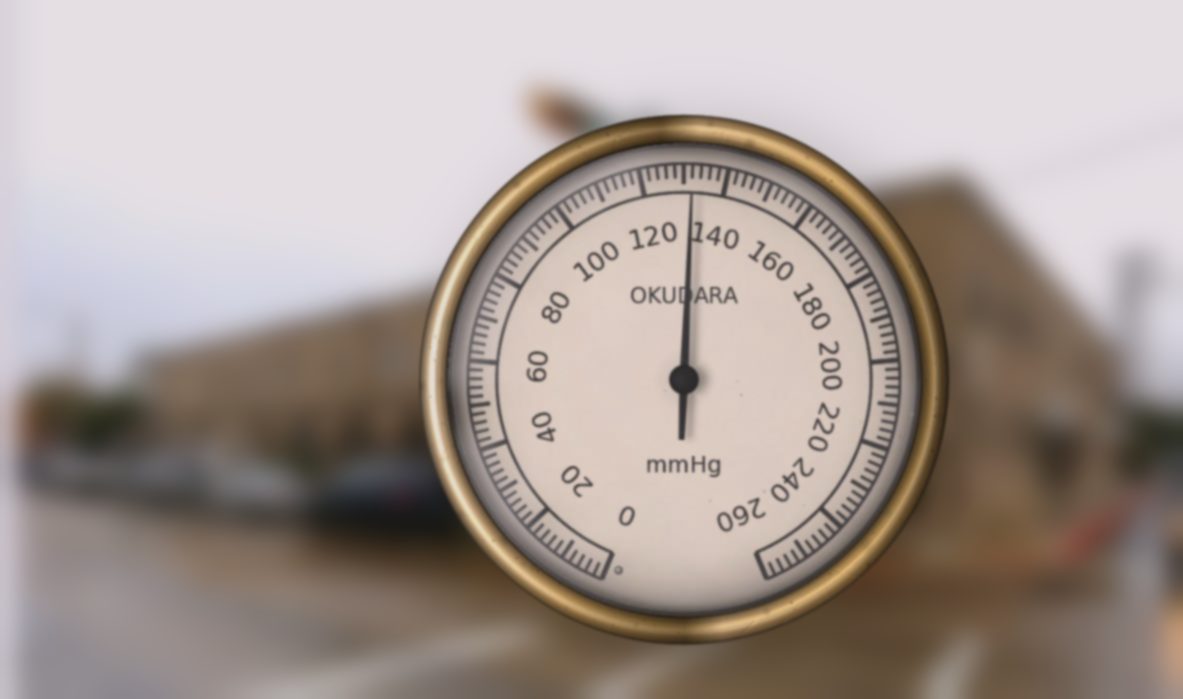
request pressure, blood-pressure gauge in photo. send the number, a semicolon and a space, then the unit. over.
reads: 132; mmHg
